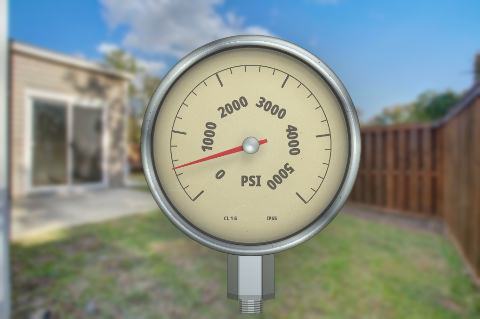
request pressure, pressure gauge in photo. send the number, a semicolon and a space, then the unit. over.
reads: 500; psi
